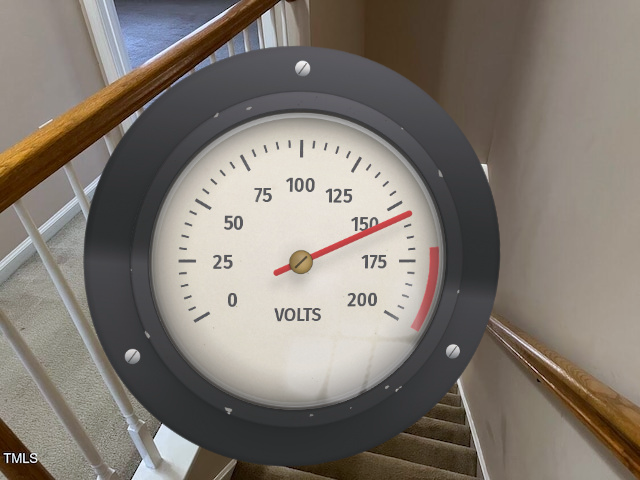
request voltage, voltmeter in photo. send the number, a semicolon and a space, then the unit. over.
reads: 155; V
